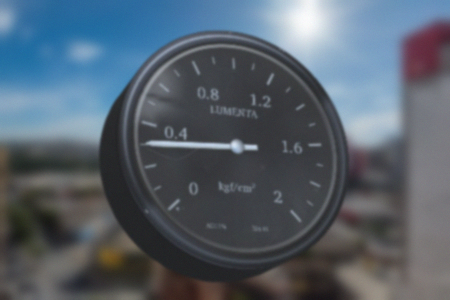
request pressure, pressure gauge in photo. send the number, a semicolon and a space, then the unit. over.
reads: 0.3; kg/cm²
